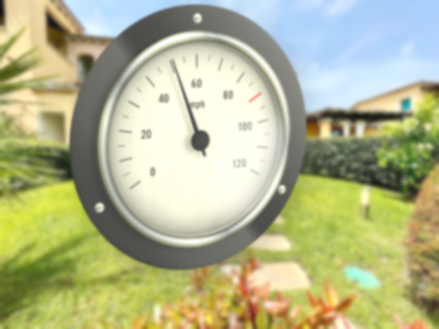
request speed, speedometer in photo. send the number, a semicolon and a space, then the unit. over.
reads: 50; mph
